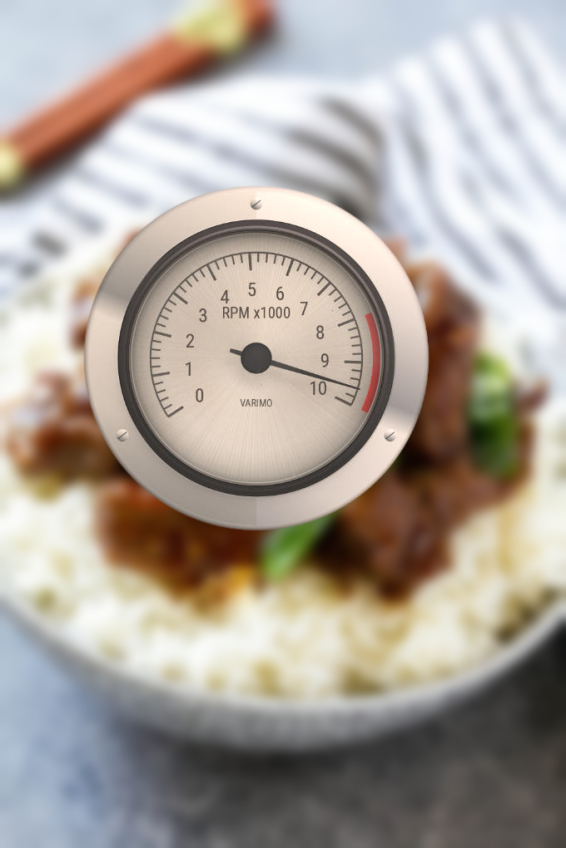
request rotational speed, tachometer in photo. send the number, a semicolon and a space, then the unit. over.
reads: 9600; rpm
